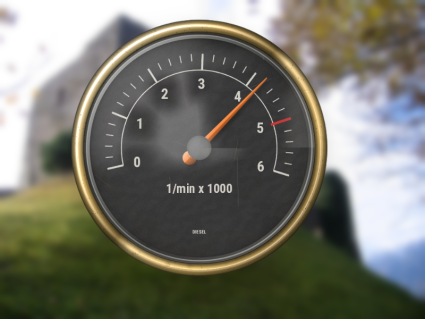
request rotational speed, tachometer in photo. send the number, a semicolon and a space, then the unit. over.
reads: 4200; rpm
